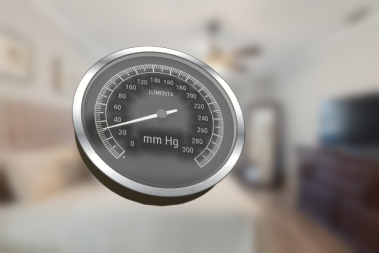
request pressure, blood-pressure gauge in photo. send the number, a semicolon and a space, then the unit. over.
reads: 30; mmHg
